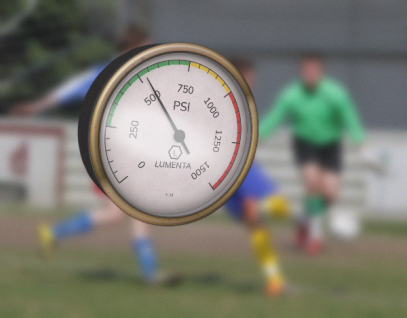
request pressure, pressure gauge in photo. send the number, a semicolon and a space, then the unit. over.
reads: 525; psi
